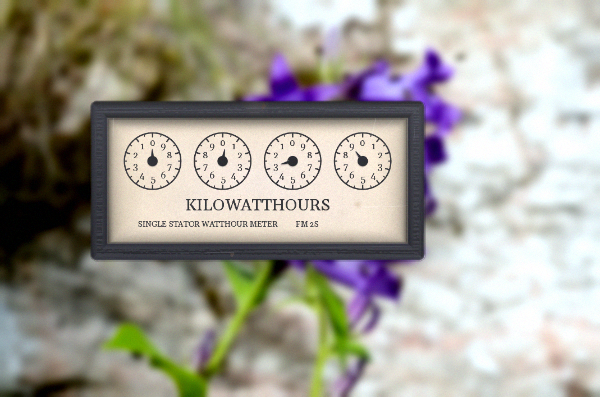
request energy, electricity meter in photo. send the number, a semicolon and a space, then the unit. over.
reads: 29; kWh
